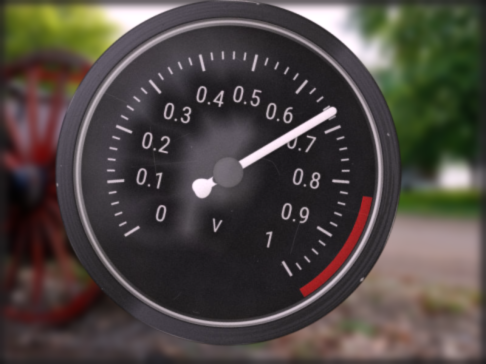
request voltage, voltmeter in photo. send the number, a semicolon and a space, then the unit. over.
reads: 0.67; V
